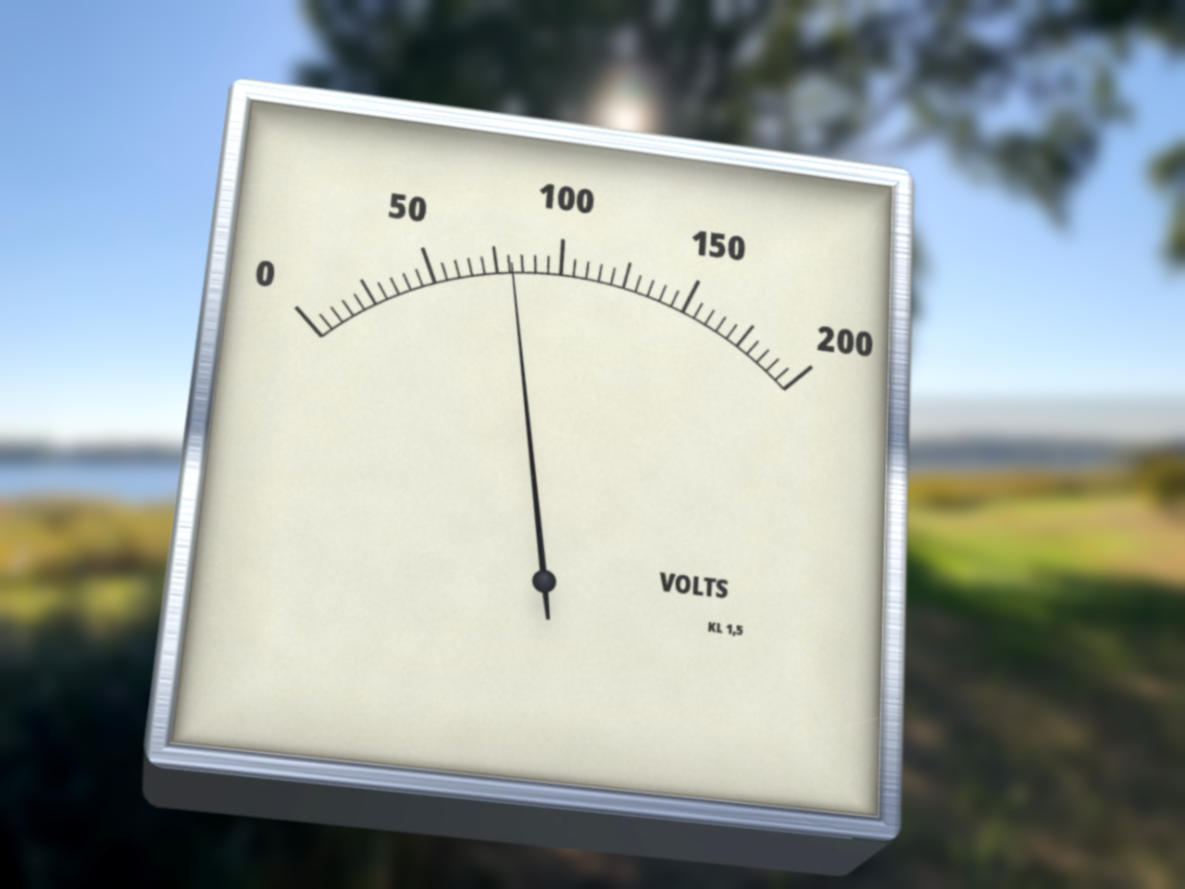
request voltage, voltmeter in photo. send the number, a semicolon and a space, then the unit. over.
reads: 80; V
